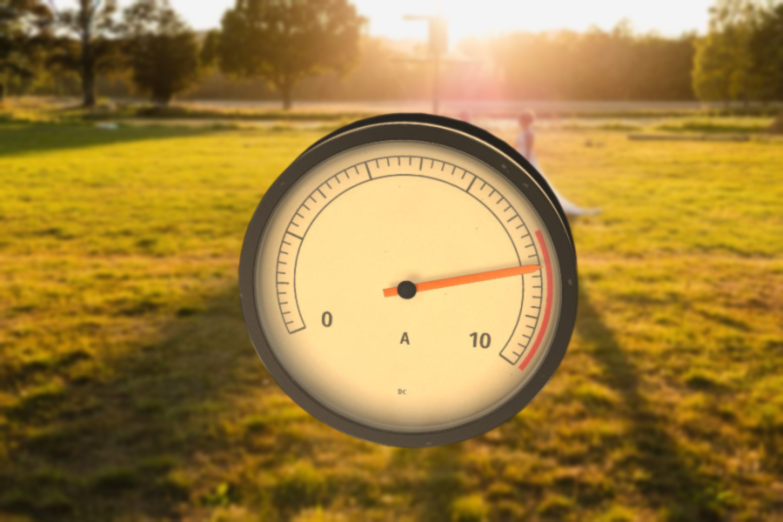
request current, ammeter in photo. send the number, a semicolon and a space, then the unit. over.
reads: 8; A
